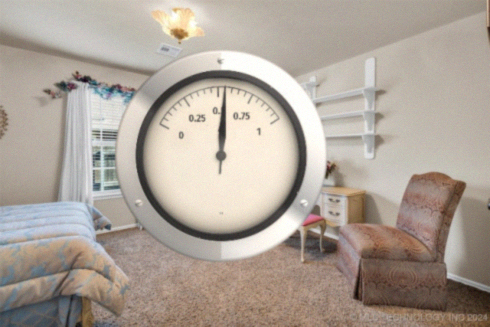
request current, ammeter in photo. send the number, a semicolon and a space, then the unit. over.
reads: 0.55; A
